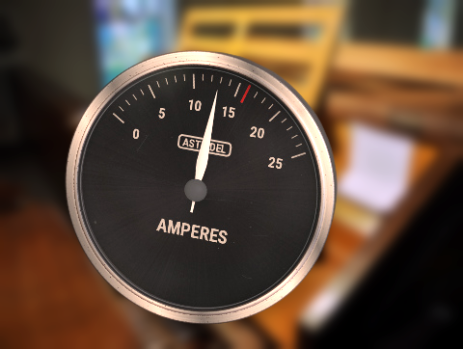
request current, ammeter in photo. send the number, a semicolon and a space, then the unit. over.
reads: 13; A
